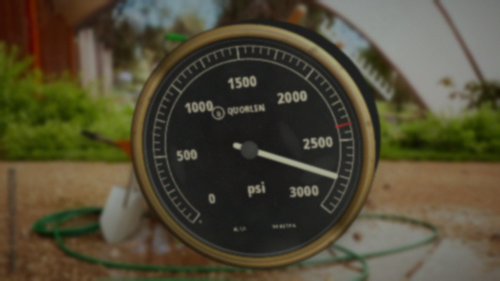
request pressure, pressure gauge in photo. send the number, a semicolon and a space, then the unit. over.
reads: 2750; psi
